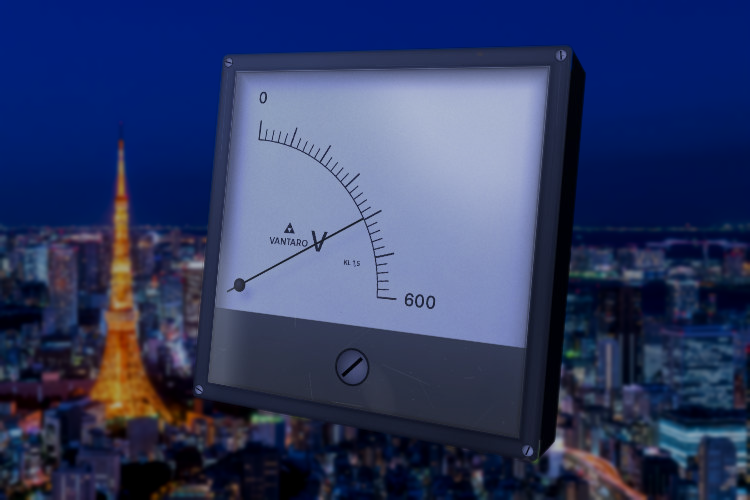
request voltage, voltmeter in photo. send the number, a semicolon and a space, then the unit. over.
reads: 400; V
